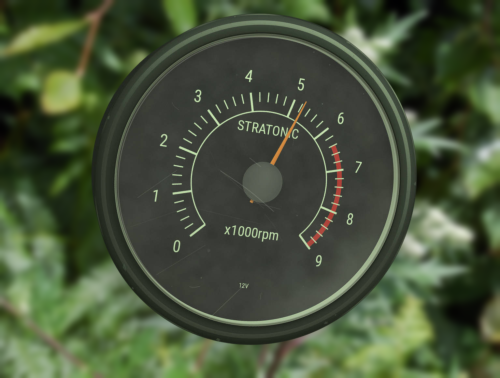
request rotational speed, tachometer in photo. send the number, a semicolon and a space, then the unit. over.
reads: 5200; rpm
